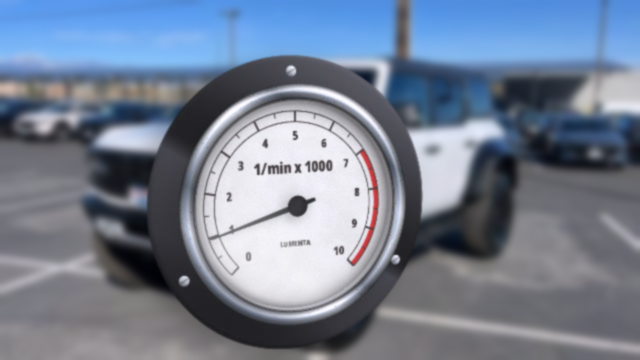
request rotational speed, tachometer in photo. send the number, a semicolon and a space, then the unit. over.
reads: 1000; rpm
